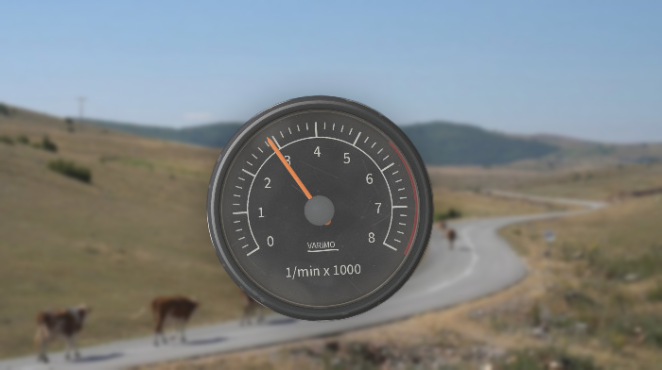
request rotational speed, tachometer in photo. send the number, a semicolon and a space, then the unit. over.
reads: 2900; rpm
